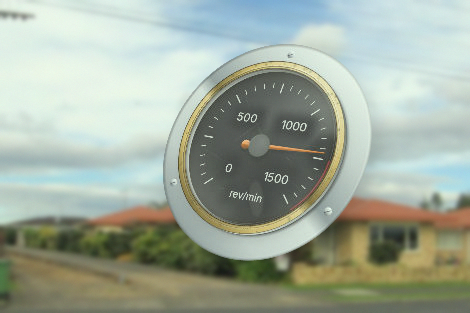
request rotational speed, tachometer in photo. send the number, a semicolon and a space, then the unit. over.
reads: 1225; rpm
